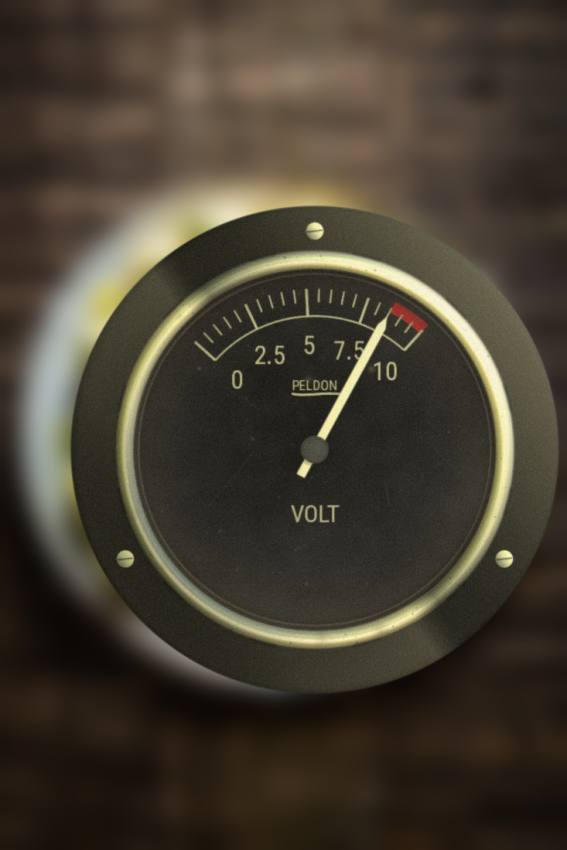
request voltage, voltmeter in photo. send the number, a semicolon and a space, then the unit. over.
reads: 8.5; V
